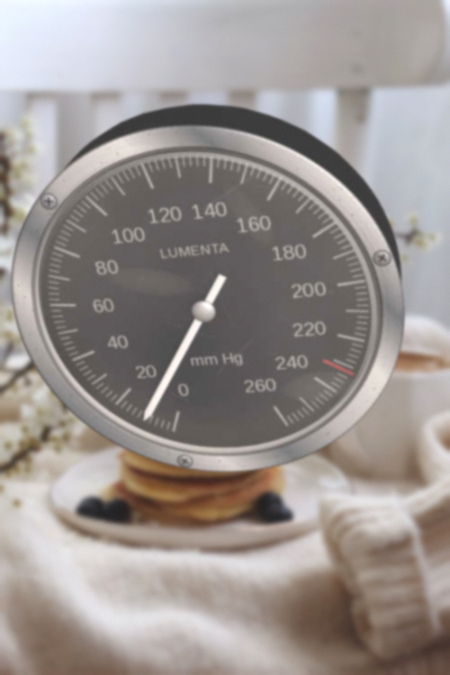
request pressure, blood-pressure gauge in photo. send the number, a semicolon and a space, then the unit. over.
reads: 10; mmHg
